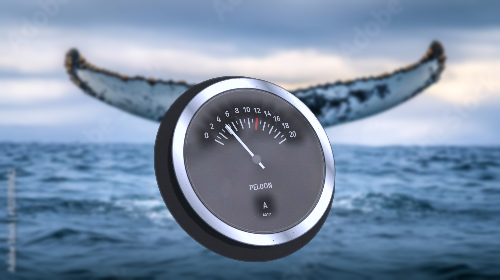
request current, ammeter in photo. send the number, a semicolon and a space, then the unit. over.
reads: 4; A
